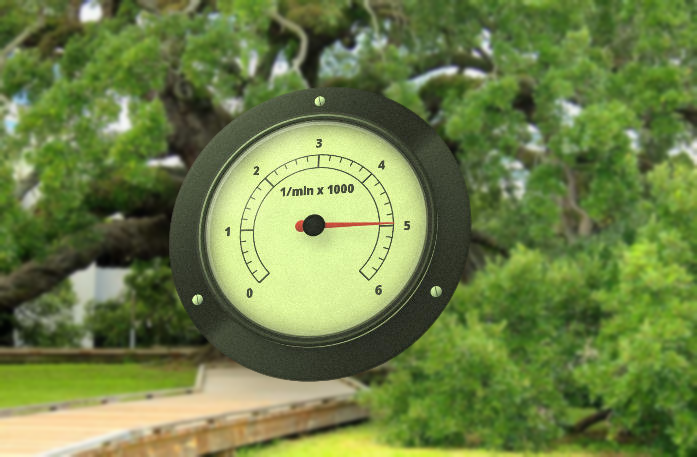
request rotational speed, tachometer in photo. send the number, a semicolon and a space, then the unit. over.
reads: 5000; rpm
